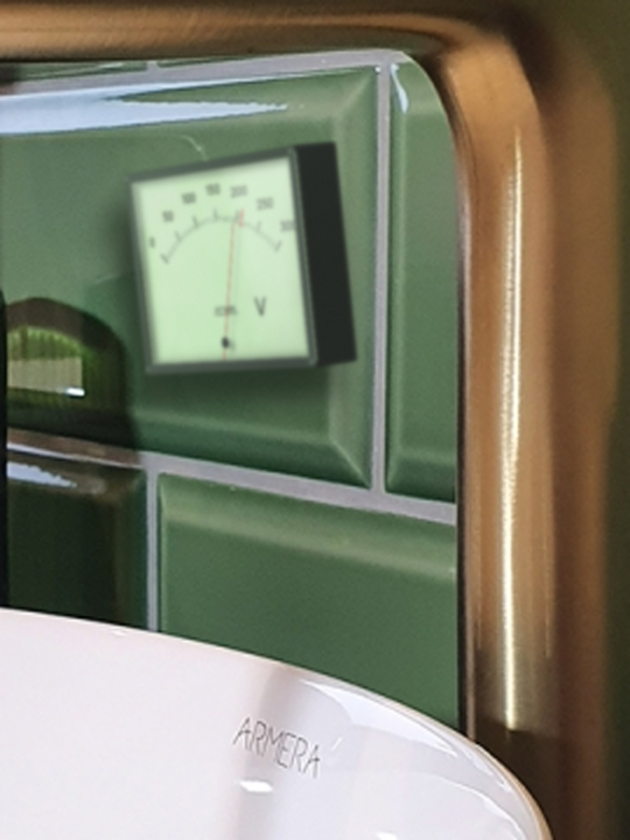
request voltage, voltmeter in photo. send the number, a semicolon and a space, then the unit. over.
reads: 200; V
